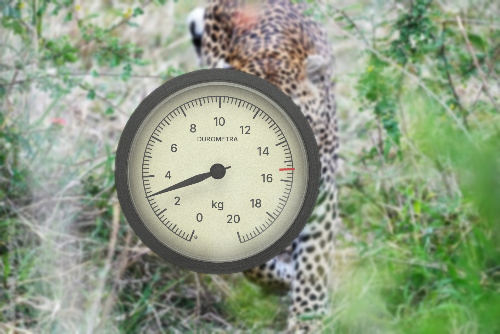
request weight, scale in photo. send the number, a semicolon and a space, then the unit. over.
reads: 3; kg
